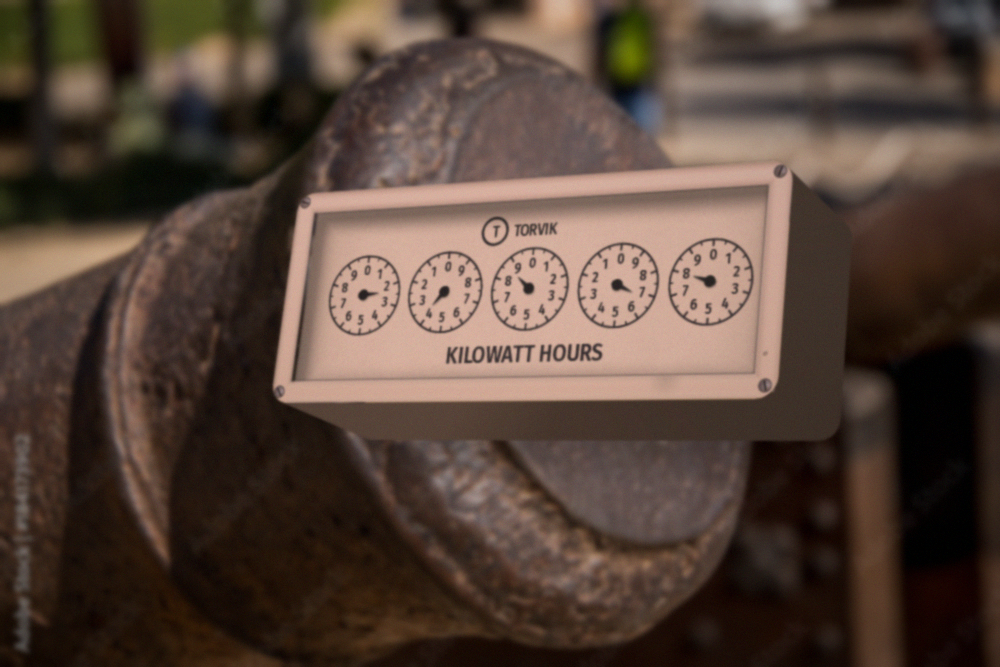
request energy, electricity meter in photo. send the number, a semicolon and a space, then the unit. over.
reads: 23868; kWh
